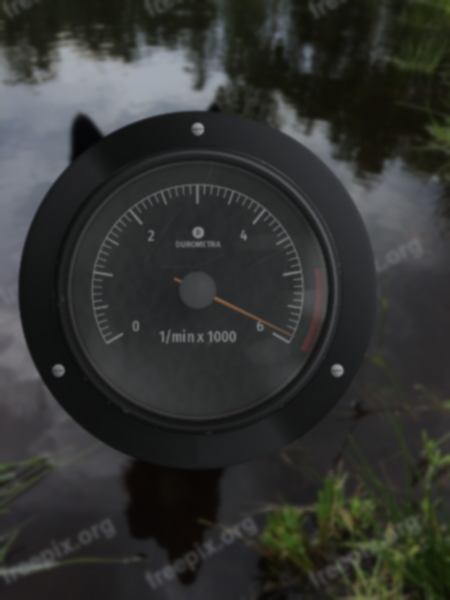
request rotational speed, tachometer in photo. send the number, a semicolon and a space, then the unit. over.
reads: 5900; rpm
